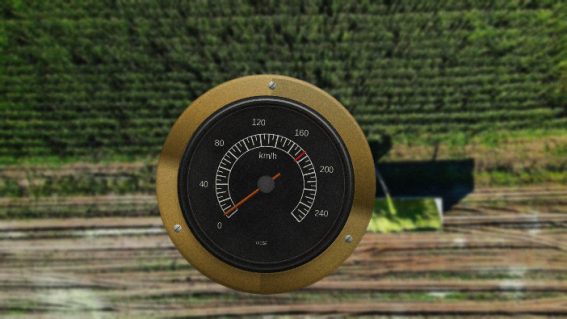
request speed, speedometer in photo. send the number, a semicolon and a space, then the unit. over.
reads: 5; km/h
